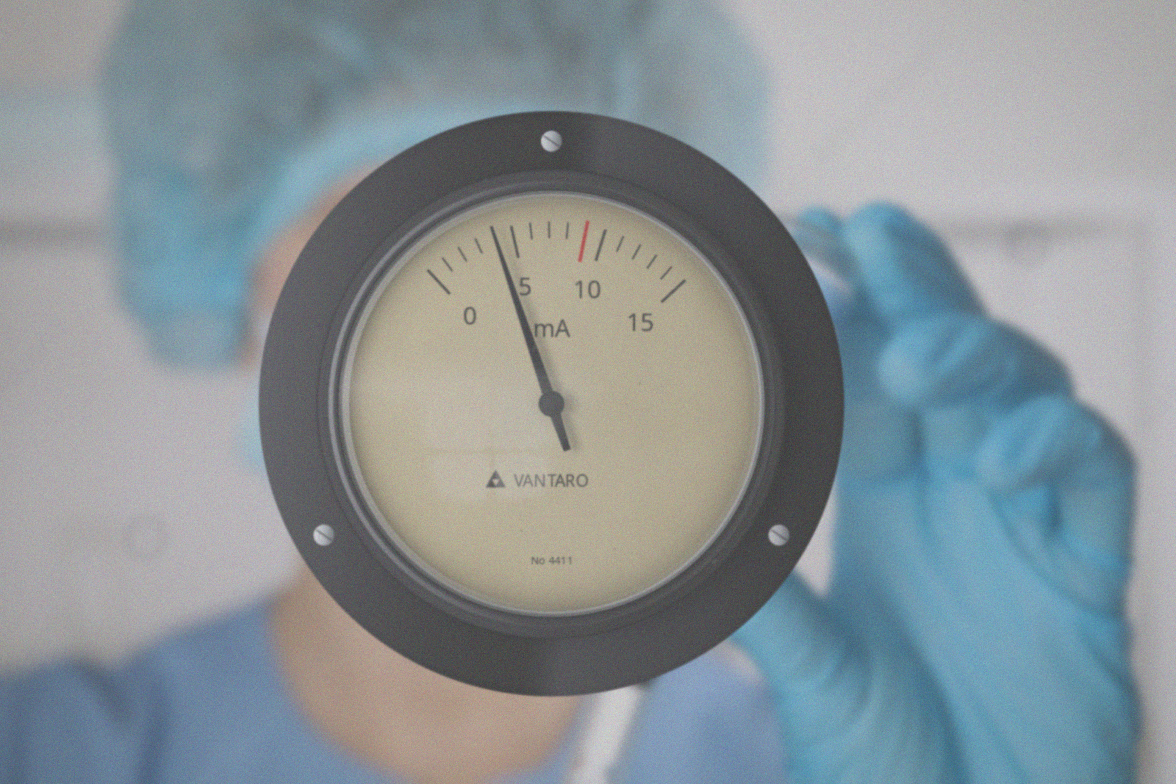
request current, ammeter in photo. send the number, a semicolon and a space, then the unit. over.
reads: 4; mA
